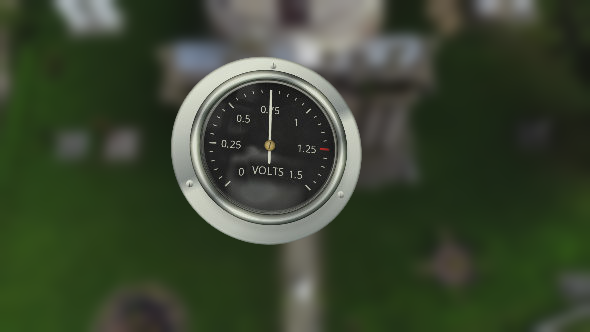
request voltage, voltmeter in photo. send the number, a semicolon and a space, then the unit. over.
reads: 0.75; V
